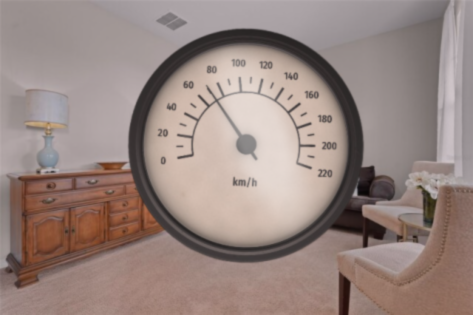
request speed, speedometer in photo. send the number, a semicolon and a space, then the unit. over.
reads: 70; km/h
